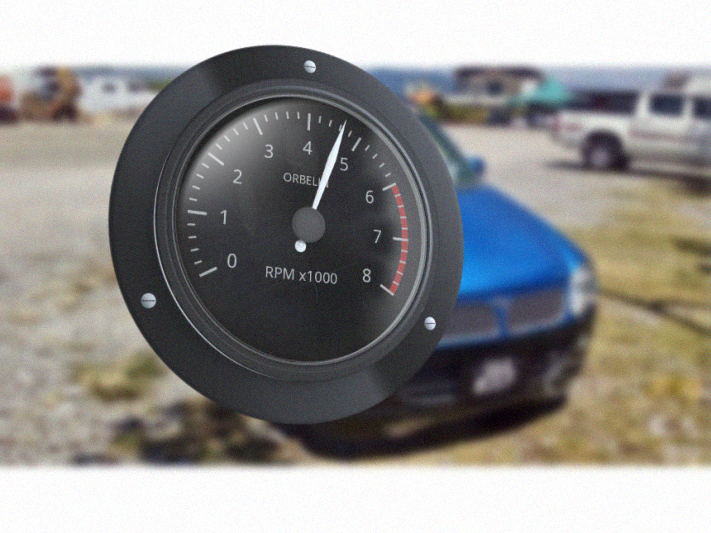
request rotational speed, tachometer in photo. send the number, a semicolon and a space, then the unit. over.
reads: 4600; rpm
